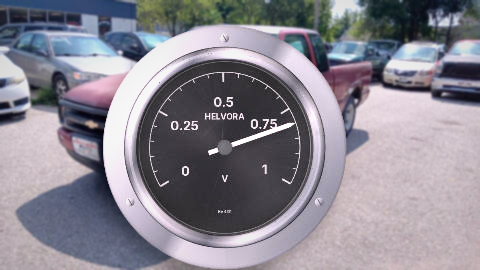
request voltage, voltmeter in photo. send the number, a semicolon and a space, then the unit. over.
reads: 0.8; V
